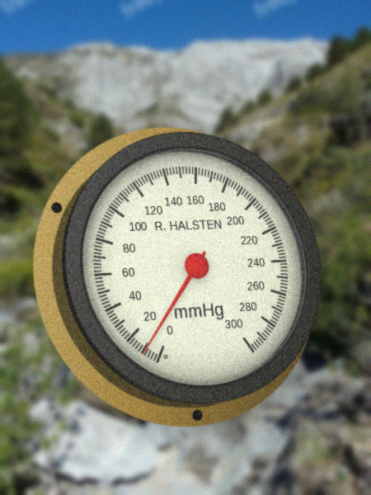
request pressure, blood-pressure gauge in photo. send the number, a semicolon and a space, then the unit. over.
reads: 10; mmHg
